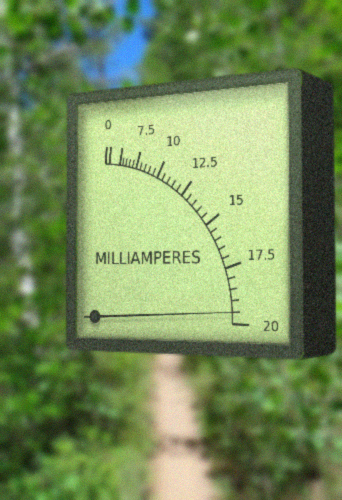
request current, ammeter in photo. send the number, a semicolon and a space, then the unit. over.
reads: 19.5; mA
